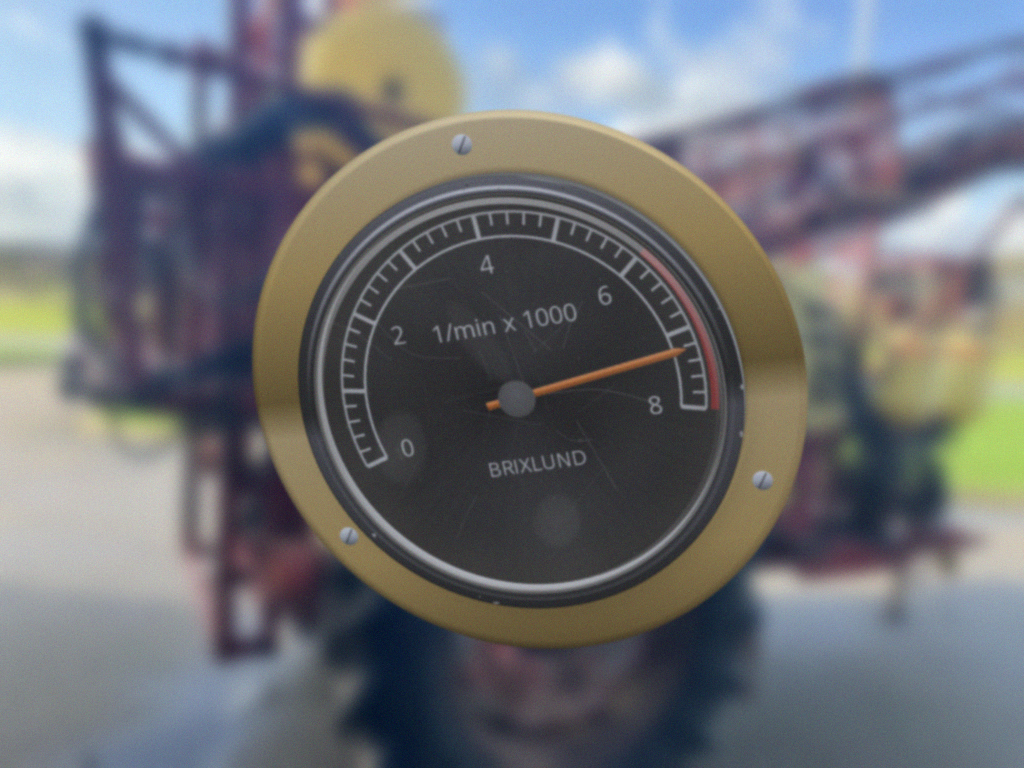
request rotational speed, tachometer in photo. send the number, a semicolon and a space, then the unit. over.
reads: 7200; rpm
